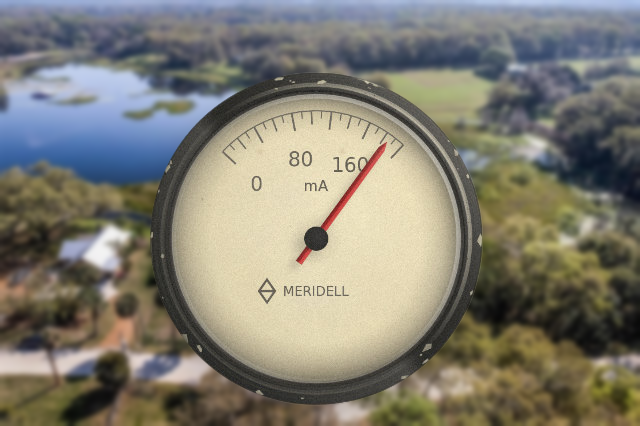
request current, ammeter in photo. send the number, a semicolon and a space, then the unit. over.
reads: 185; mA
